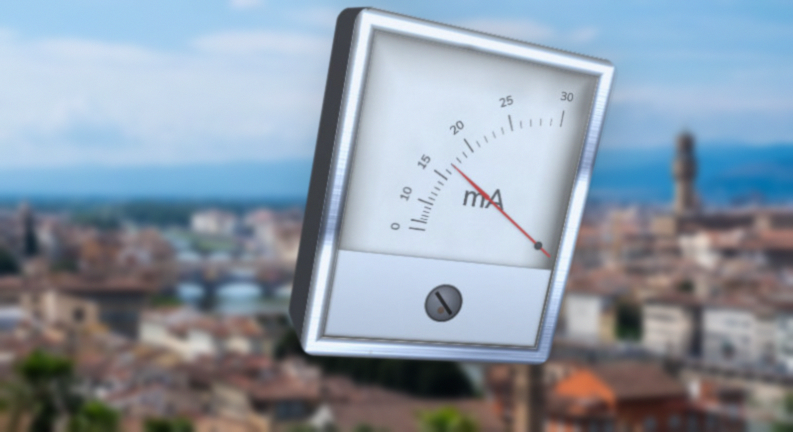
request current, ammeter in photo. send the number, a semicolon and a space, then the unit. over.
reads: 17; mA
